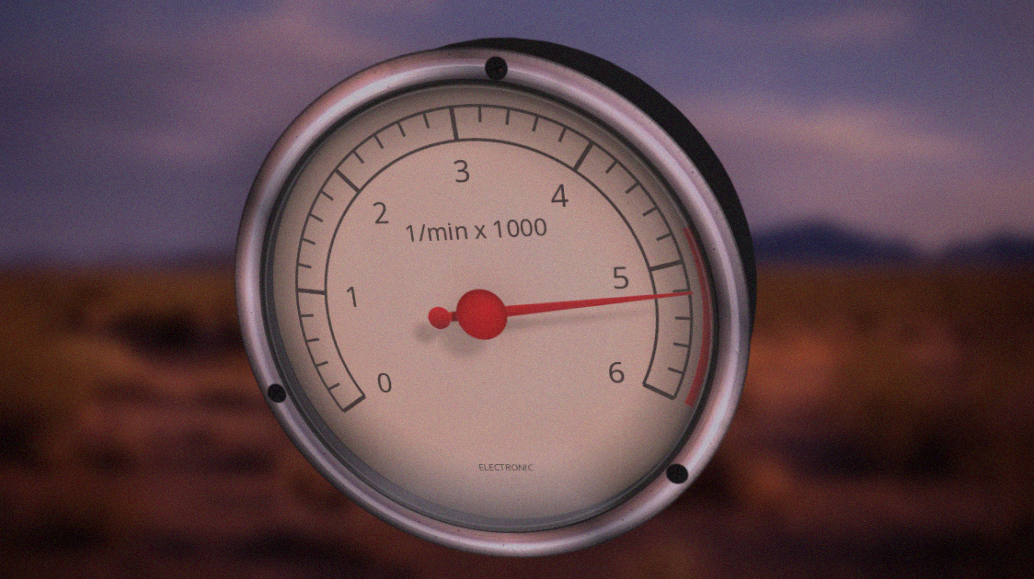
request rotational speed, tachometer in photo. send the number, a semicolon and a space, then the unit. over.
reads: 5200; rpm
